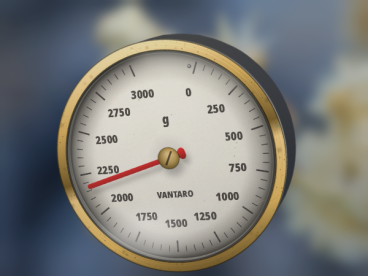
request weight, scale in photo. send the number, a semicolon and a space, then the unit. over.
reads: 2175; g
